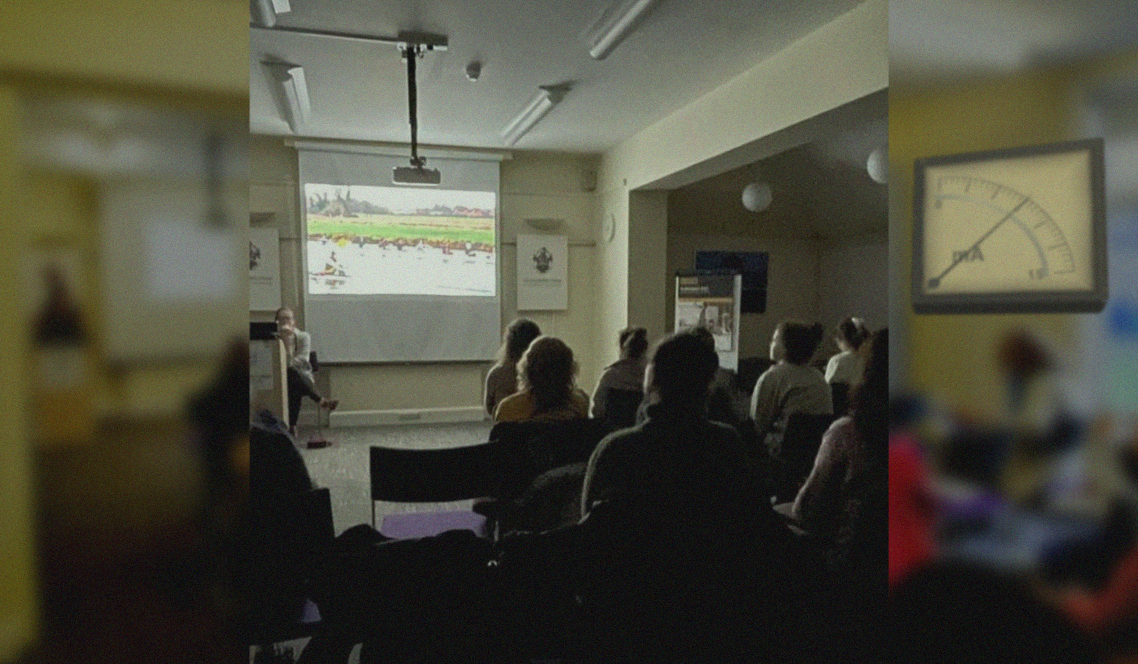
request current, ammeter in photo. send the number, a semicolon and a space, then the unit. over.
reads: 7.5; mA
